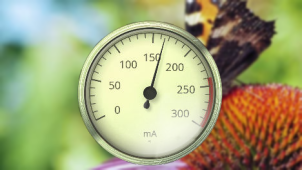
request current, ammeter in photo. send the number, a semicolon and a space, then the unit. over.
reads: 165; mA
